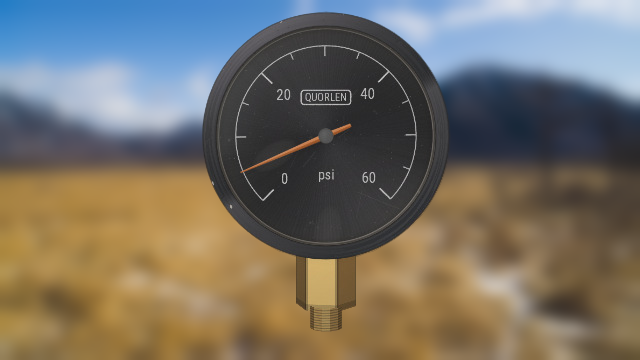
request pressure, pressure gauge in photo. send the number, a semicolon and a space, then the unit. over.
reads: 5; psi
